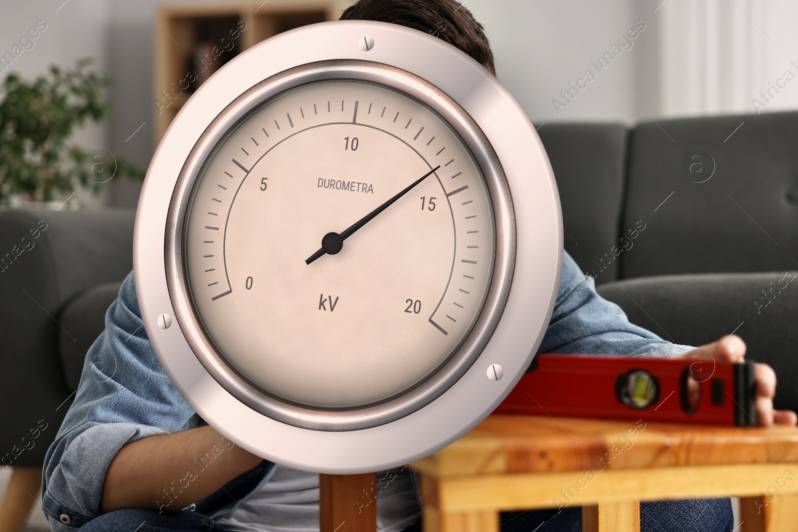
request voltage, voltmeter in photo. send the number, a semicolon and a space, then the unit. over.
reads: 14; kV
